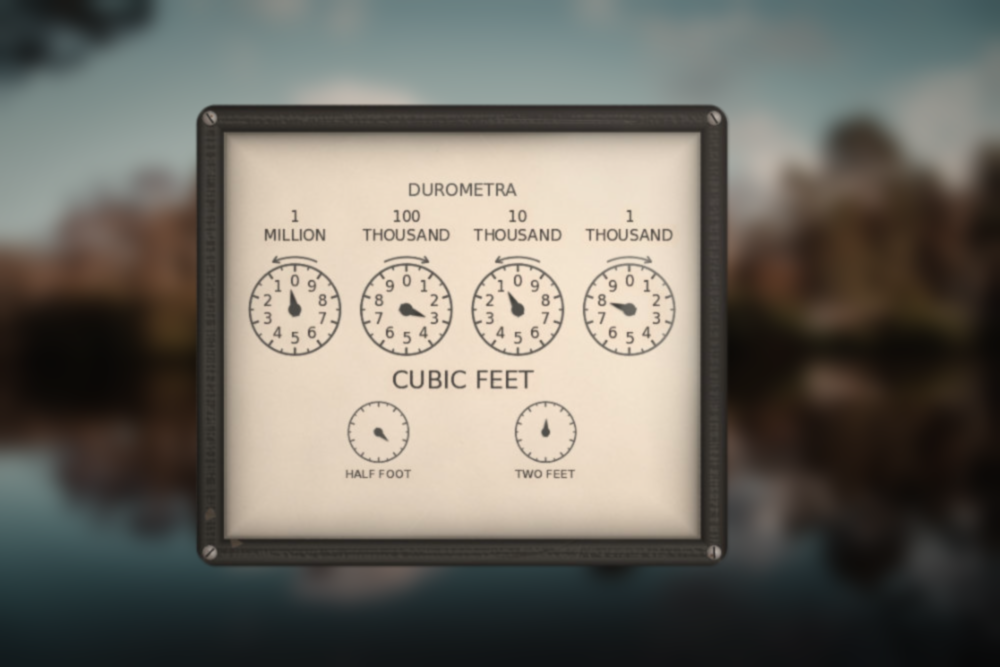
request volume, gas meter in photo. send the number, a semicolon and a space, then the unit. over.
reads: 30800; ft³
